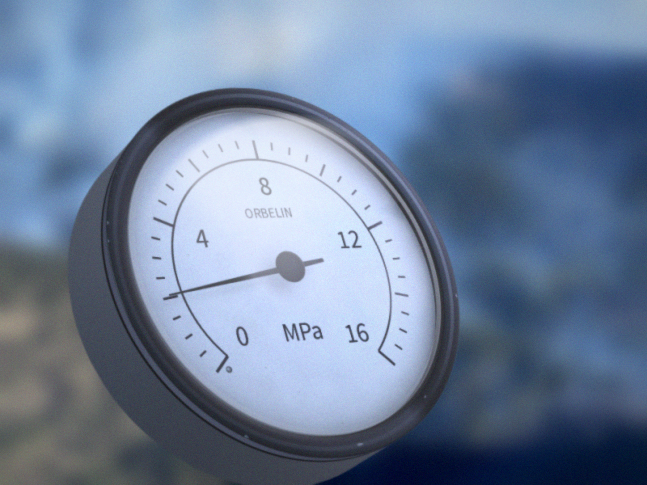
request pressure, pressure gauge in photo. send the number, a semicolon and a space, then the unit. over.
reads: 2; MPa
